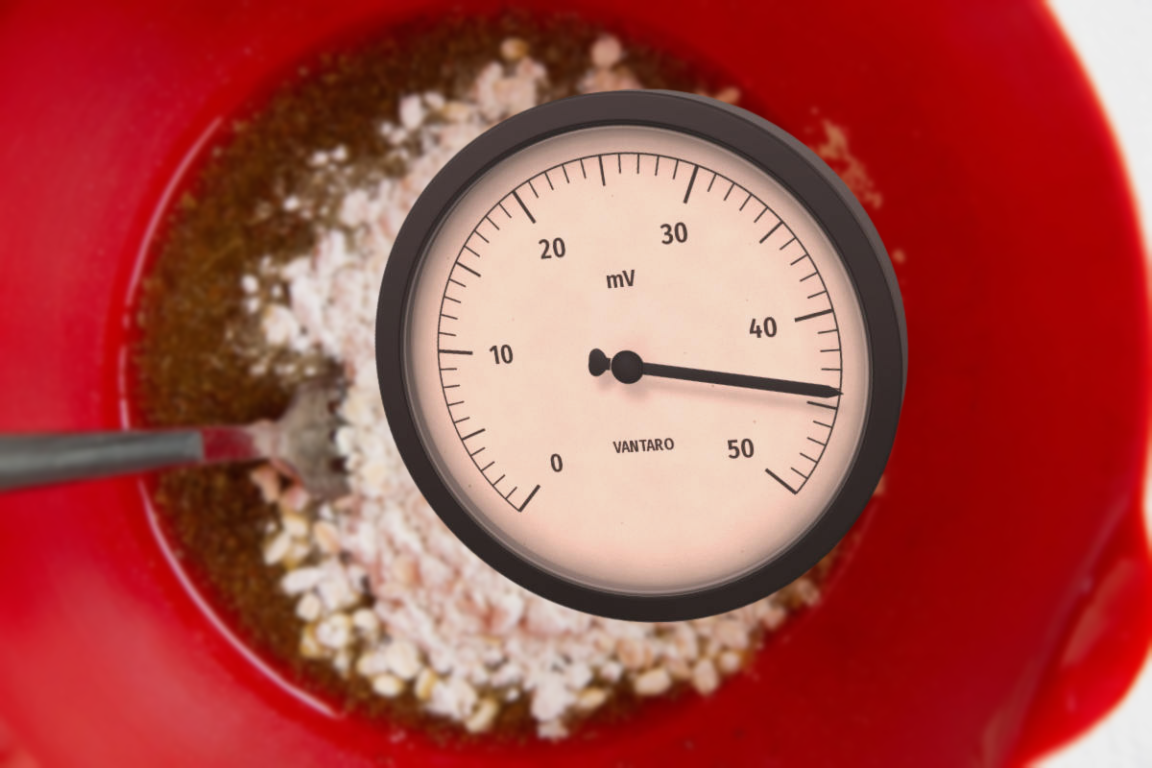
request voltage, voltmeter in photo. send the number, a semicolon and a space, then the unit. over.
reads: 44; mV
